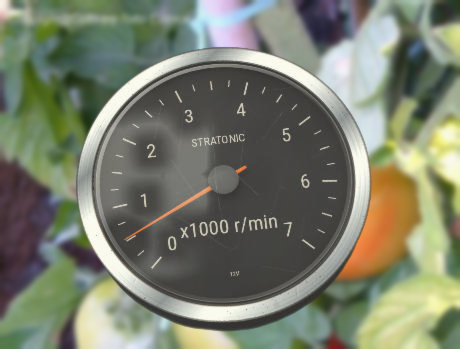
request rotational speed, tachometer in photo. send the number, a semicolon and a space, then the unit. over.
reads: 500; rpm
